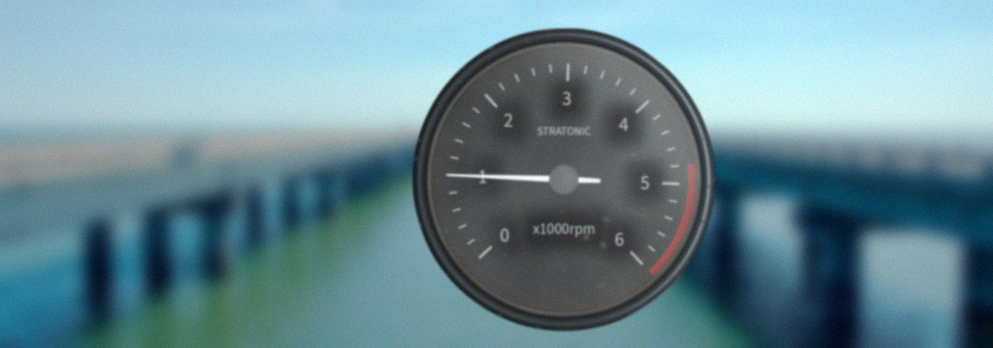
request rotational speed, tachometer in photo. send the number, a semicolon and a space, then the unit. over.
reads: 1000; rpm
